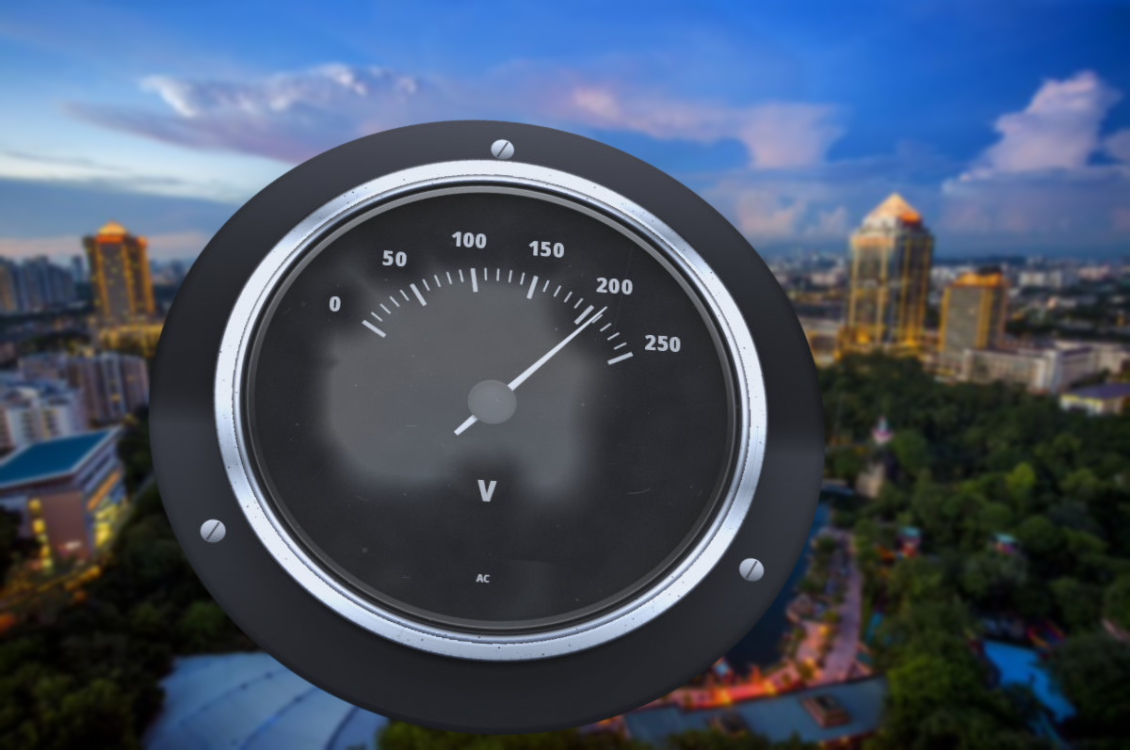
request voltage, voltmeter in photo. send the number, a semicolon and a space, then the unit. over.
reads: 210; V
